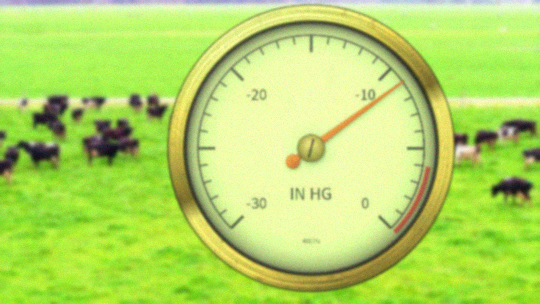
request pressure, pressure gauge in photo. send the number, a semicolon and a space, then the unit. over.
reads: -9; inHg
